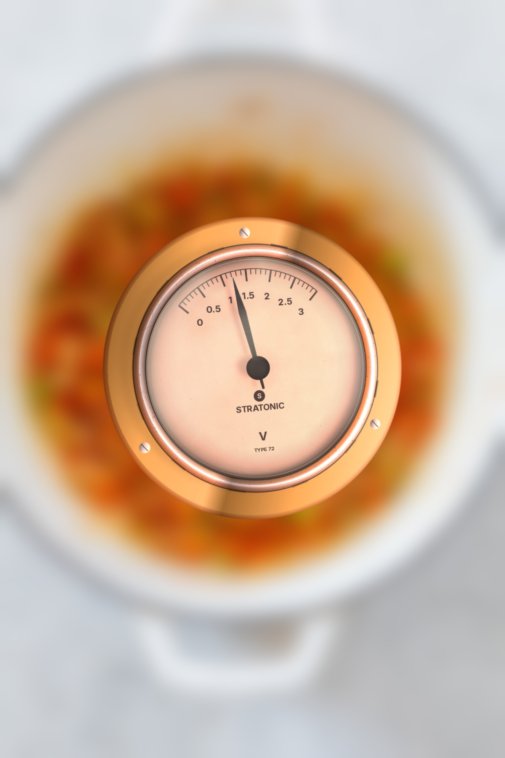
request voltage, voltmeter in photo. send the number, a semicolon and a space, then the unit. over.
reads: 1.2; V
